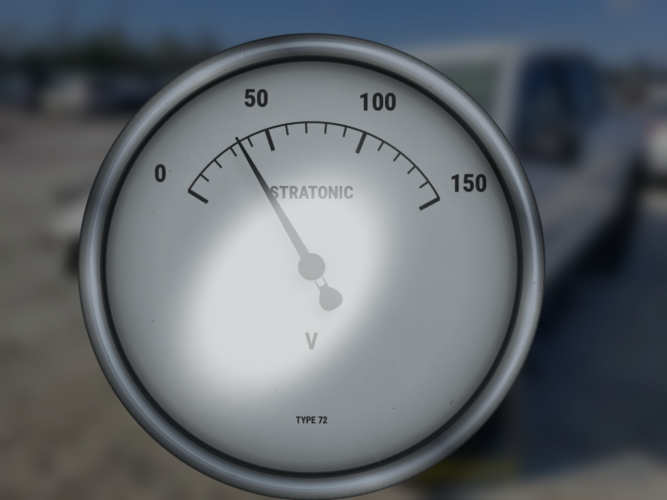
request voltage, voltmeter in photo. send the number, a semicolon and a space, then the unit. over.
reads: 35; V
